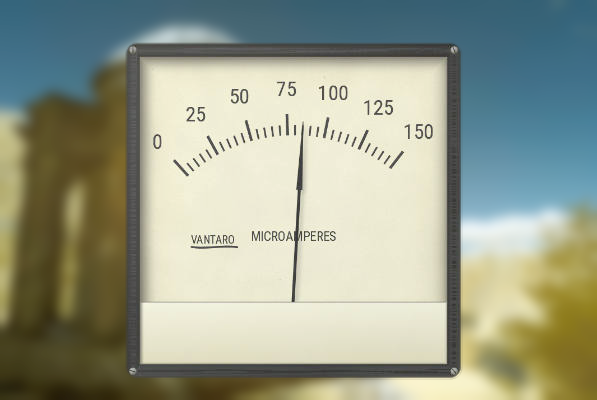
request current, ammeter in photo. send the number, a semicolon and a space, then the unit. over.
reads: 85; µA
